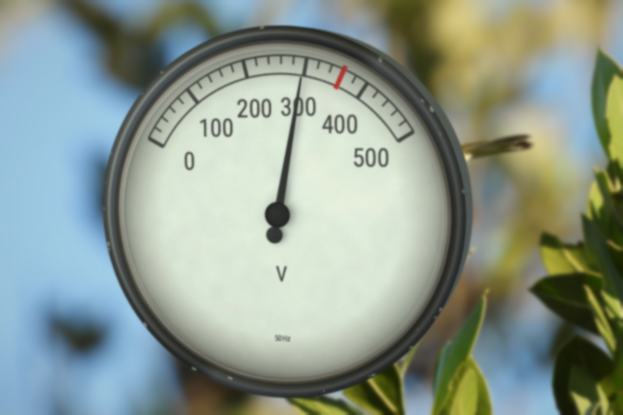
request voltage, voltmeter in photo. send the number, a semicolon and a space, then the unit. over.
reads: 300; V
